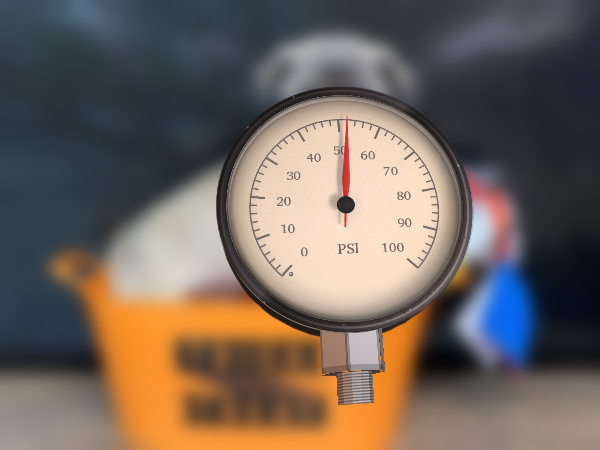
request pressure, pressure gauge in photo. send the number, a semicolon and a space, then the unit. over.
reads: 52; psi
